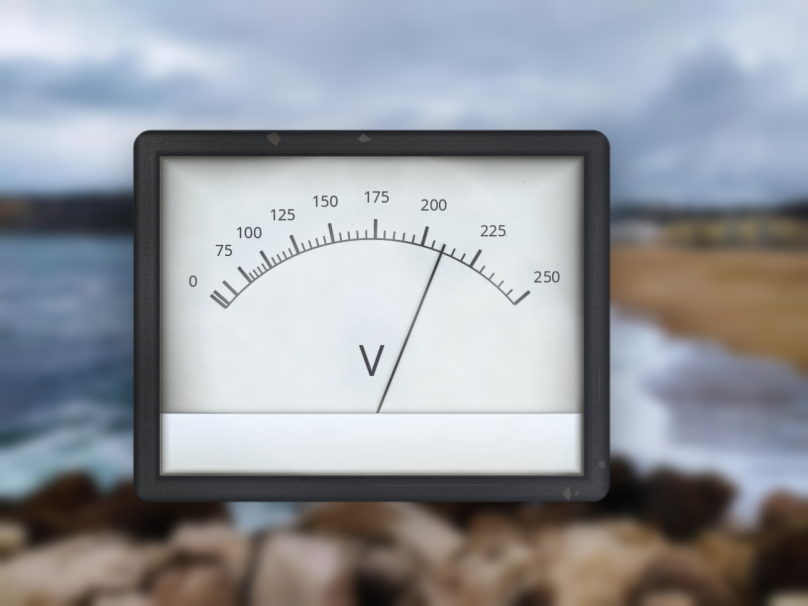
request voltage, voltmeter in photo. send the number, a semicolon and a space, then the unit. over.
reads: 210; V
